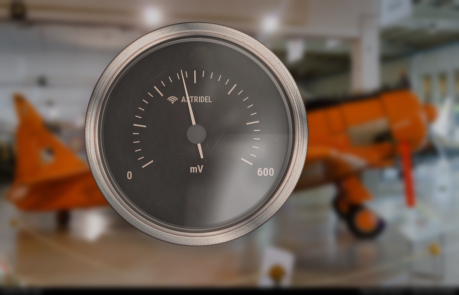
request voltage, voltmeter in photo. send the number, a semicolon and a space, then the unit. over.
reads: 270; mV
